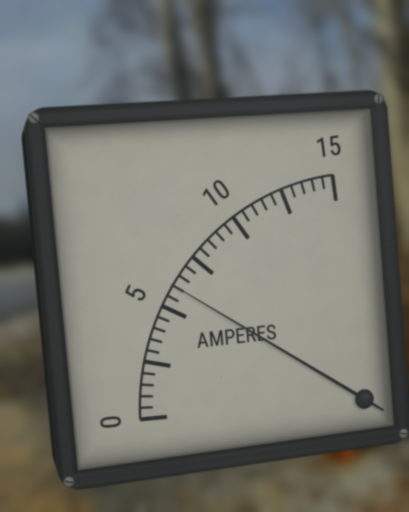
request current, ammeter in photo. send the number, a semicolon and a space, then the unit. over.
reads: 6; A
